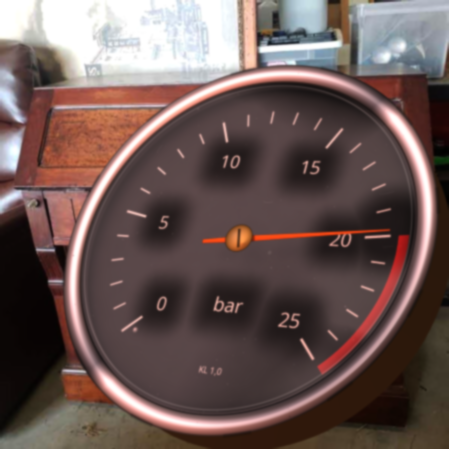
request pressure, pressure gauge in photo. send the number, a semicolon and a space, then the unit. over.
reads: 20; bar
